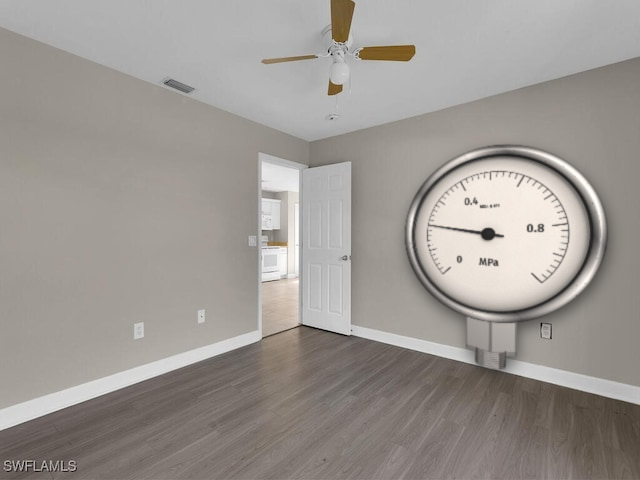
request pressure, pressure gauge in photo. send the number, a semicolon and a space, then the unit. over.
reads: 0.2; MPa
